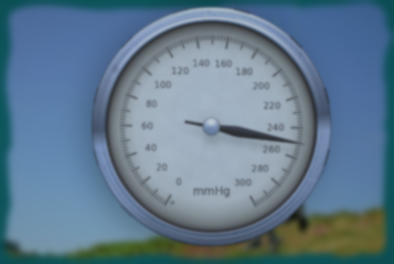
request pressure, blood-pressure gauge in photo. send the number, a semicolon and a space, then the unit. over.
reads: 250; mmHg
